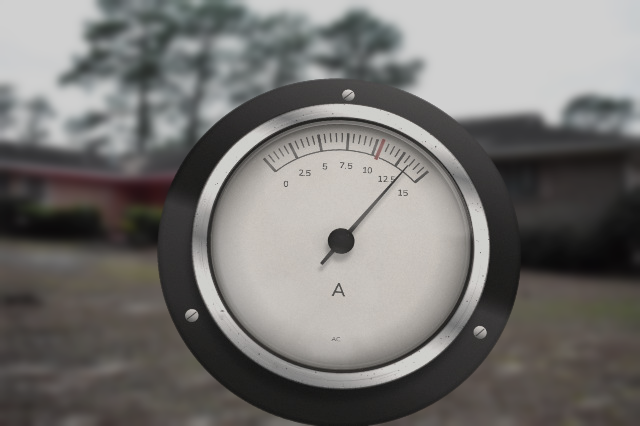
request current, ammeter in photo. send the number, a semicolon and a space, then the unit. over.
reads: 13.5; A
